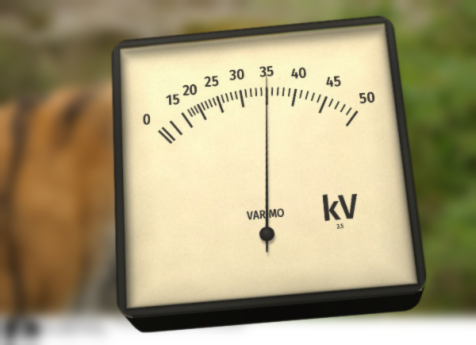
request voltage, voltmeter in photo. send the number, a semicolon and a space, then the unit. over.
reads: 35; kV
